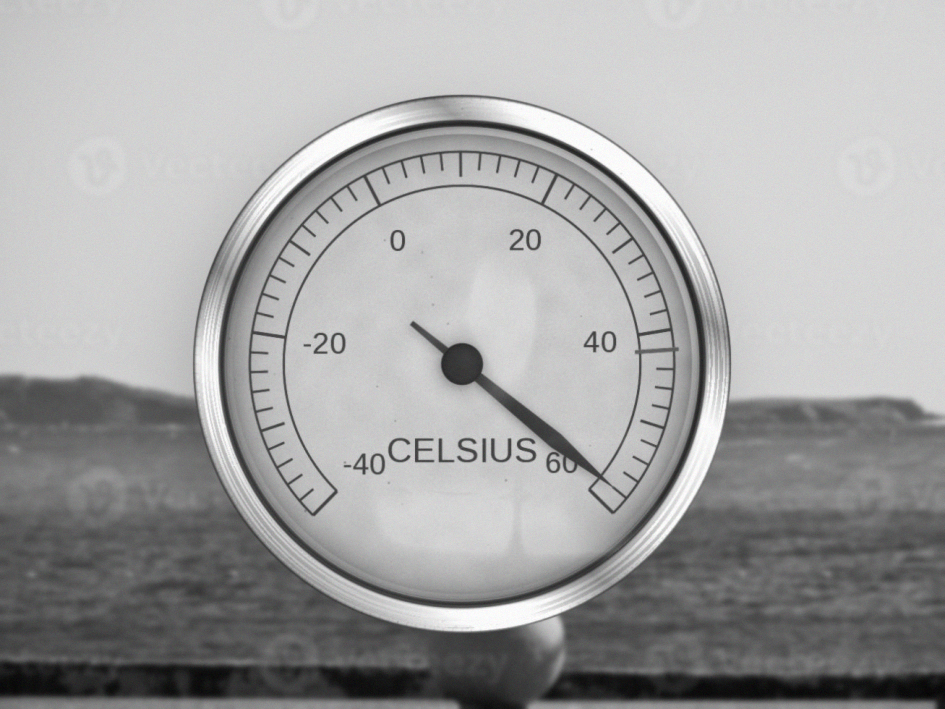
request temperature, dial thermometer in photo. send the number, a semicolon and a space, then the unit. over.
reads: 58; °C
